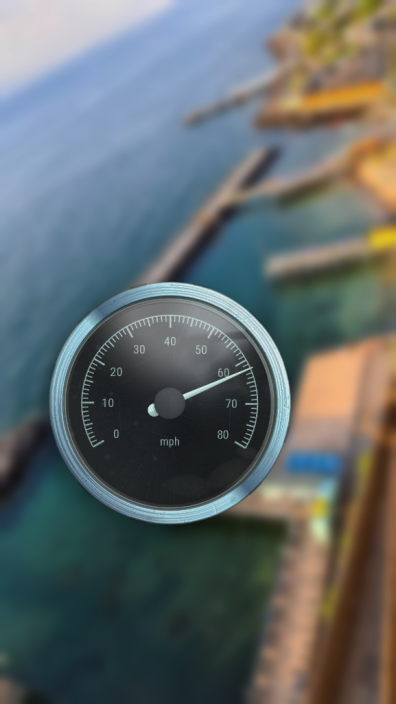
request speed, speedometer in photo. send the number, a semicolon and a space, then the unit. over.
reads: 62; mph
